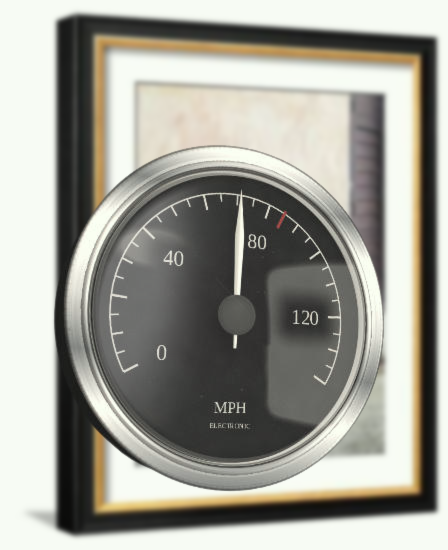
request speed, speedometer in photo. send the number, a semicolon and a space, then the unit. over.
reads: 70; mph
